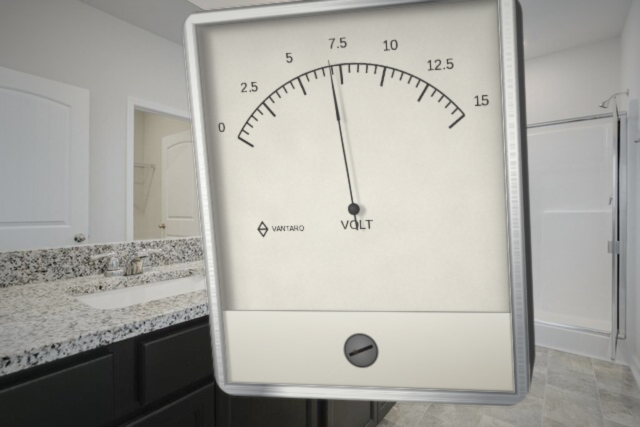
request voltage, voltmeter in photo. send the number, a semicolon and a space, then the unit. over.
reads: 7; V
